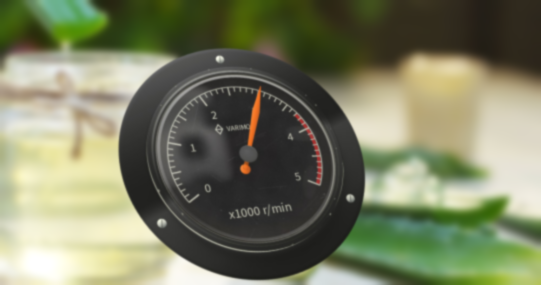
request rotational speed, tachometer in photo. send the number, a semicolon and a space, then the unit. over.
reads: 3000; rpm
